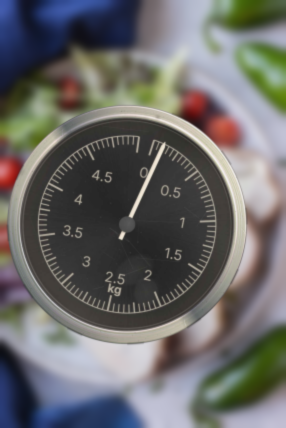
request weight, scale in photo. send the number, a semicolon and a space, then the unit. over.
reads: 0.1; kg
